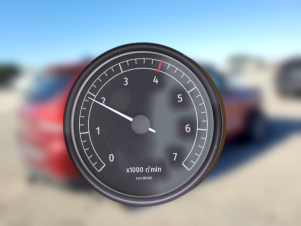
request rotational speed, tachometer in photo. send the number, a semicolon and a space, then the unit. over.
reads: 1900; rpm
